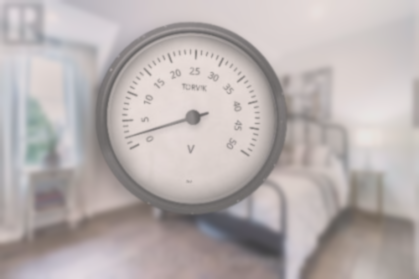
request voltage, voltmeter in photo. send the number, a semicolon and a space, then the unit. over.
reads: 2; V
